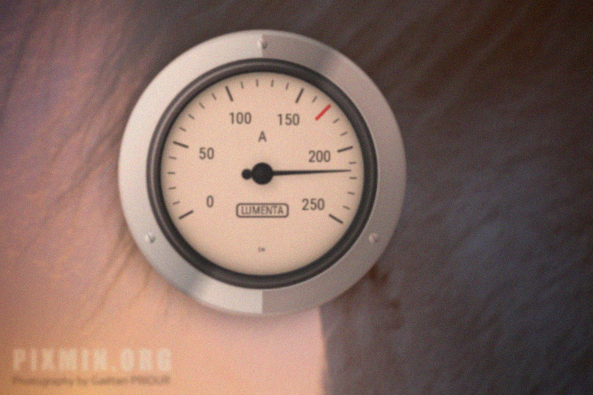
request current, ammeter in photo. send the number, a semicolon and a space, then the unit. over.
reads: 215; A
